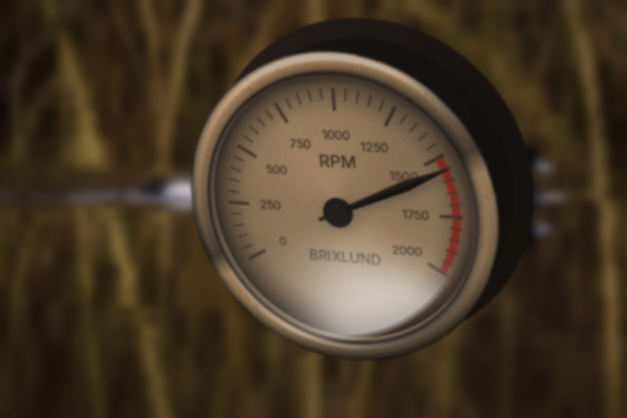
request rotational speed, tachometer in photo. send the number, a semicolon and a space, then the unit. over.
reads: 1550; rpm
